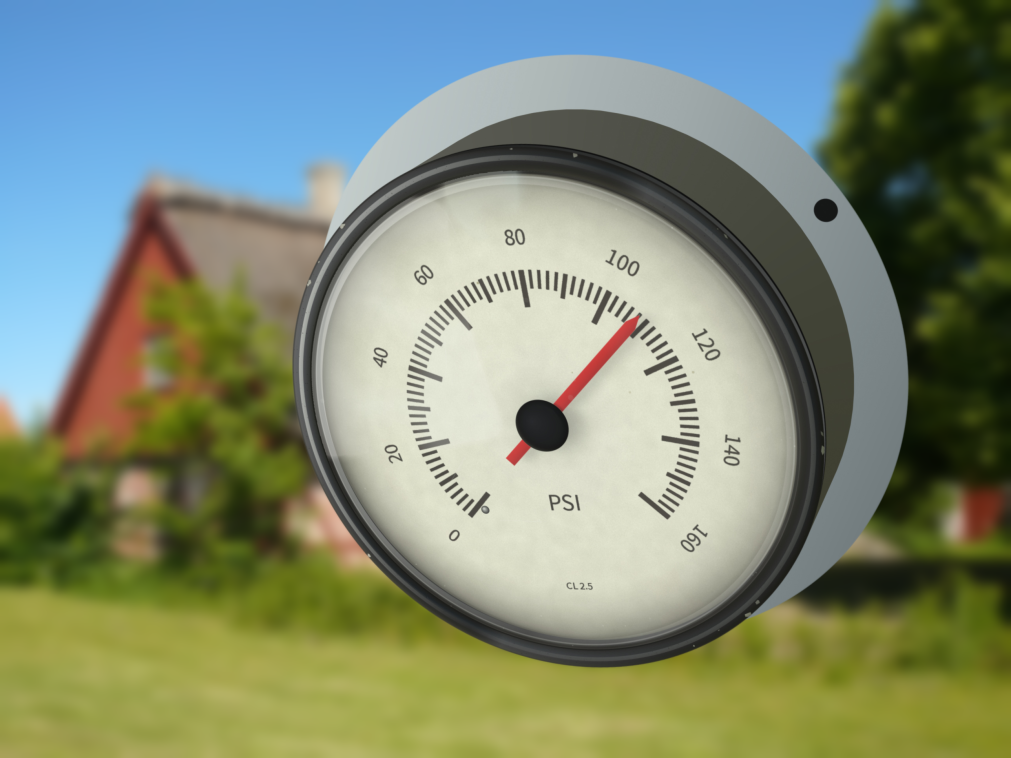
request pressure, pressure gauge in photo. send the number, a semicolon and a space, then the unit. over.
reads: 108; psi
